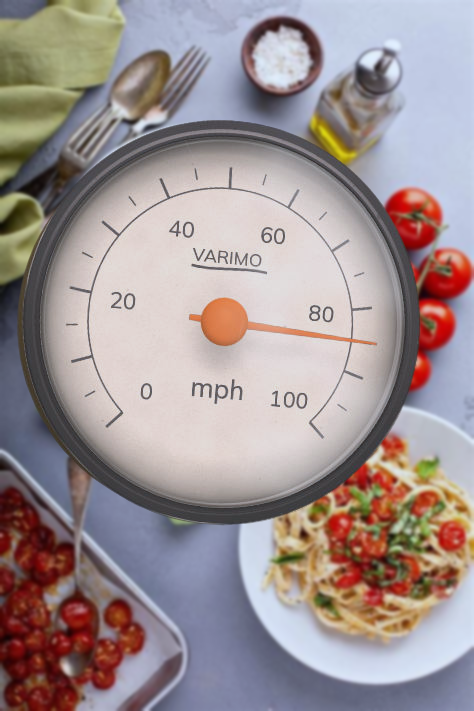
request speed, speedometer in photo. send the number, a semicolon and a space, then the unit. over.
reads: 85; mph
